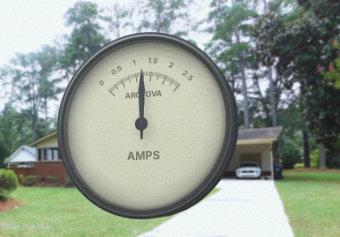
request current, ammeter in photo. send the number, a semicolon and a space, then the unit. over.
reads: 1.25; A
